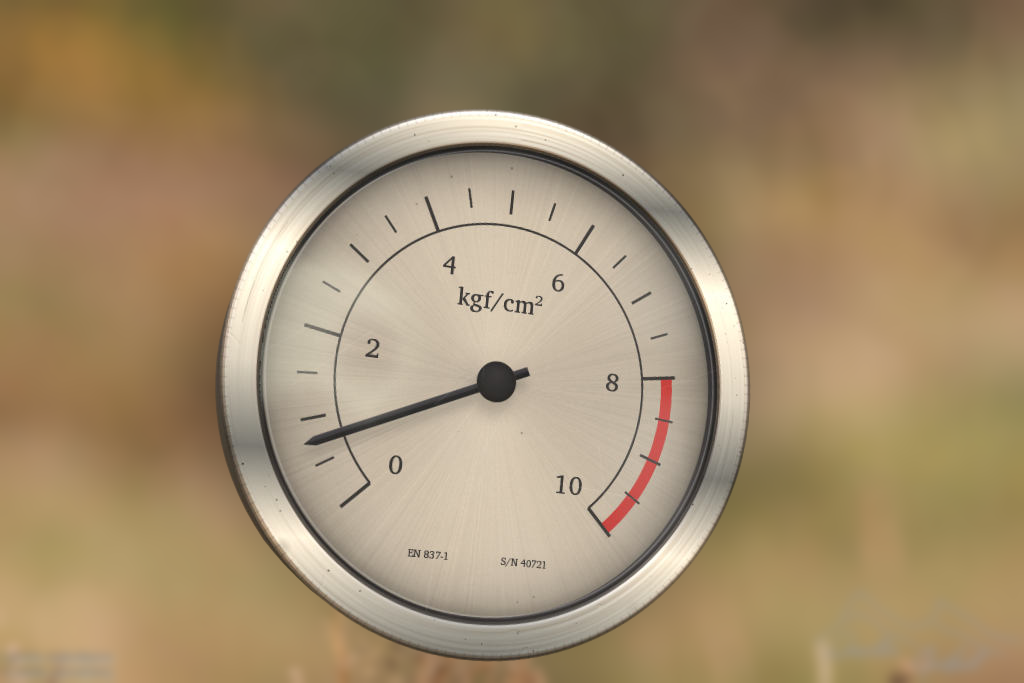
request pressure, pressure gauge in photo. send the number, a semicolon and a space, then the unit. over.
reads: 0.75; kg/cm²
